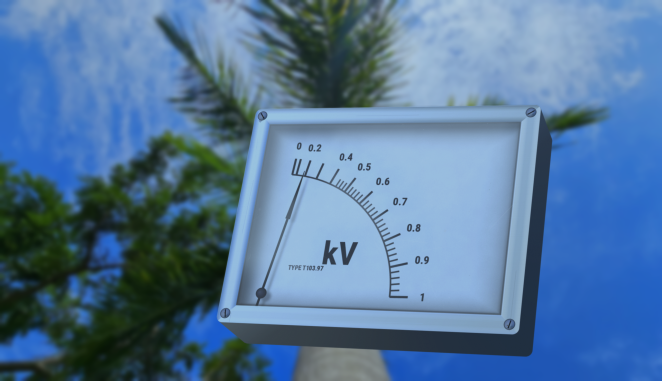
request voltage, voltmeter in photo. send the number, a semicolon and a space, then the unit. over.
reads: 0.2; kV
